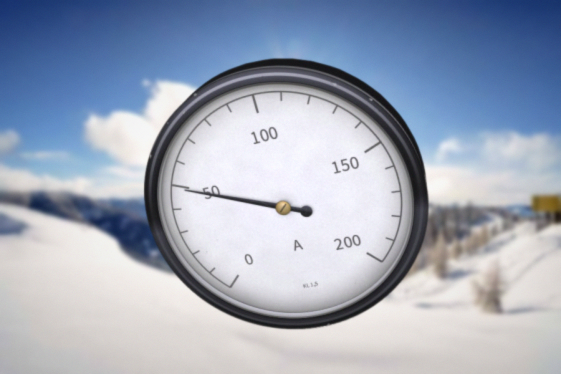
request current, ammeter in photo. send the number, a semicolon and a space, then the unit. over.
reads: 50; A
